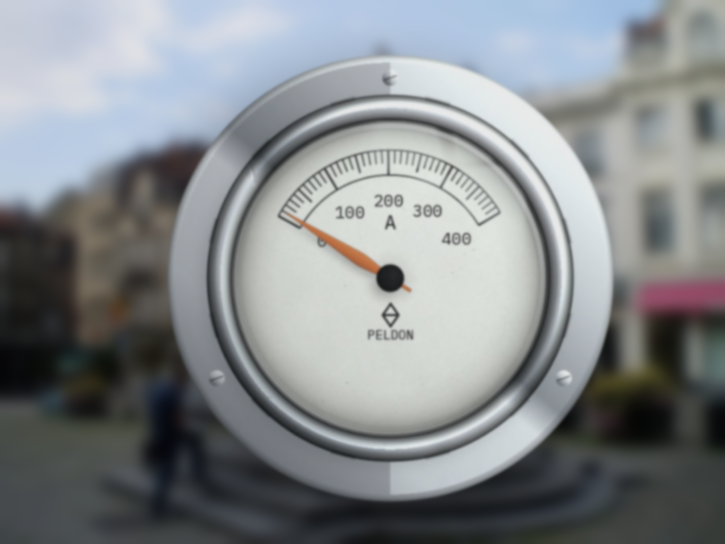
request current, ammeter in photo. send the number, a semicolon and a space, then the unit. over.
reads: 10; A
